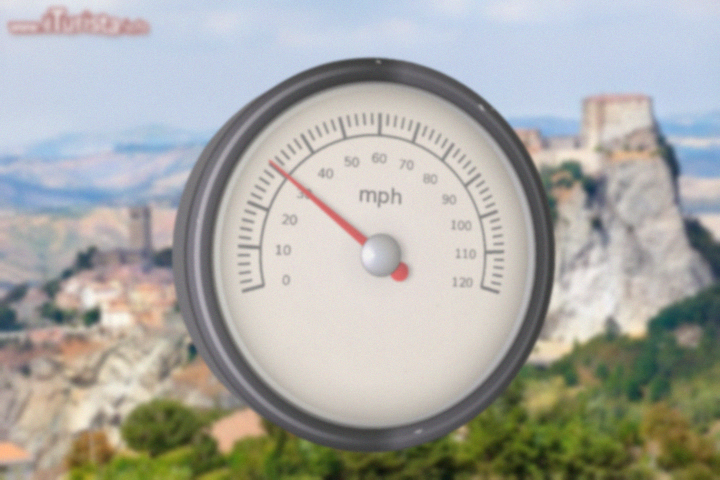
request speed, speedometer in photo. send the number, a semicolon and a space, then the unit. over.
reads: 30; mph
